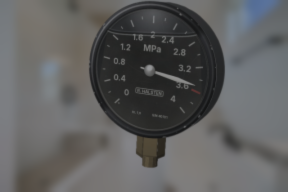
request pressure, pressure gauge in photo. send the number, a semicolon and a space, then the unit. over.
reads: 3.5; MPa
